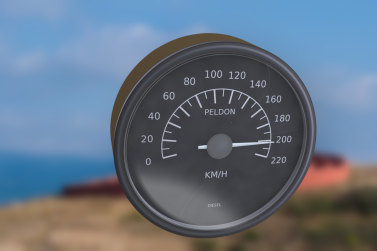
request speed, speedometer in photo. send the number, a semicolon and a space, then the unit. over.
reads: 200; km/h
